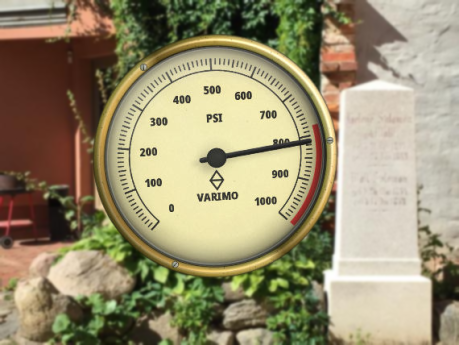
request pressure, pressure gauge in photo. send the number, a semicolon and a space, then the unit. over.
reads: 810; psi
